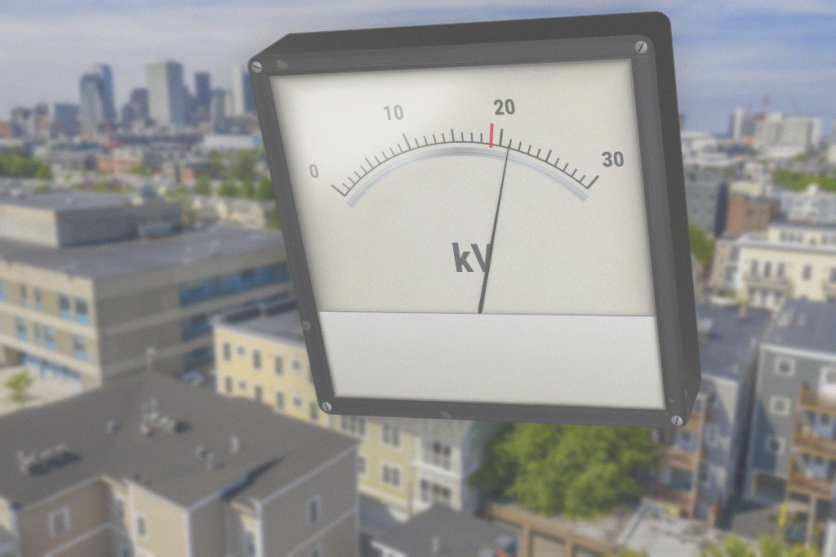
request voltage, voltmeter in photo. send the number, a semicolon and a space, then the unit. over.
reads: 21; kV
